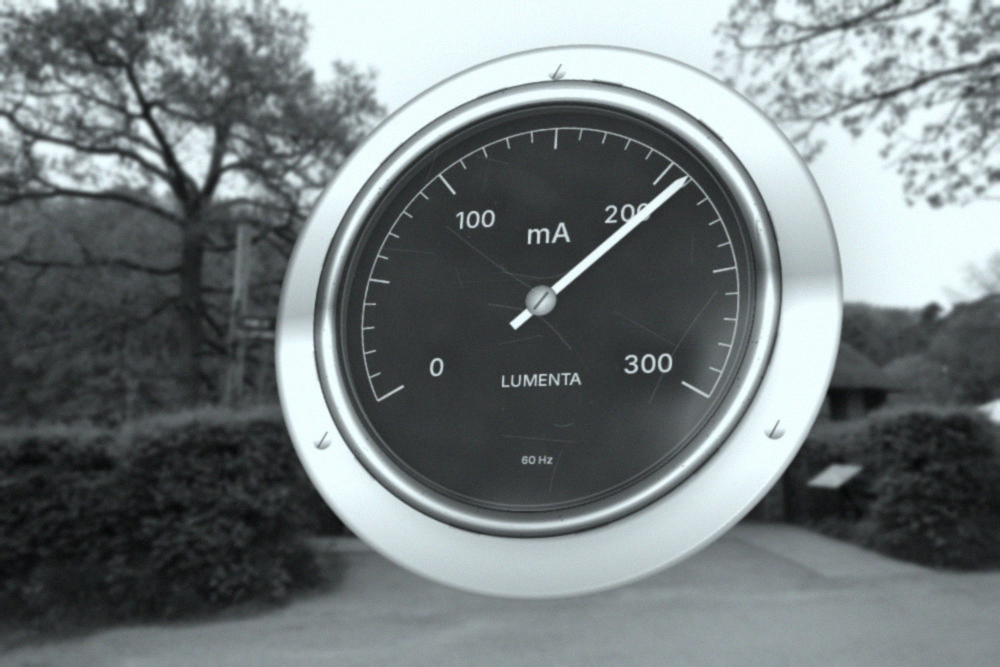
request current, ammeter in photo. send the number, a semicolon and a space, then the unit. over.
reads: 210; mA
